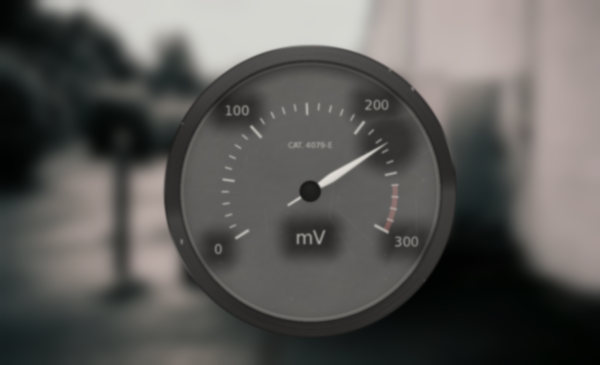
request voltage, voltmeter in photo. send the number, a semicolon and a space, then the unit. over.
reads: 225; mV
